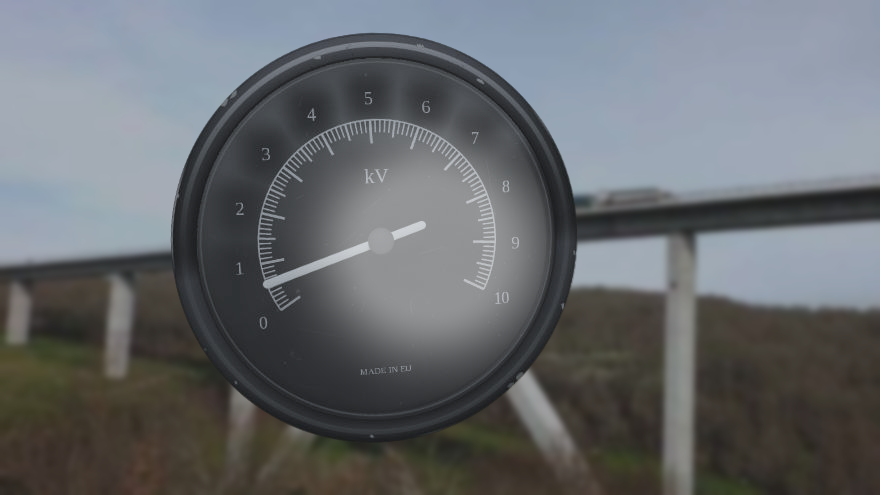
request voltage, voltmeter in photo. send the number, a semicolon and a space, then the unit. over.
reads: 0.6; kV
